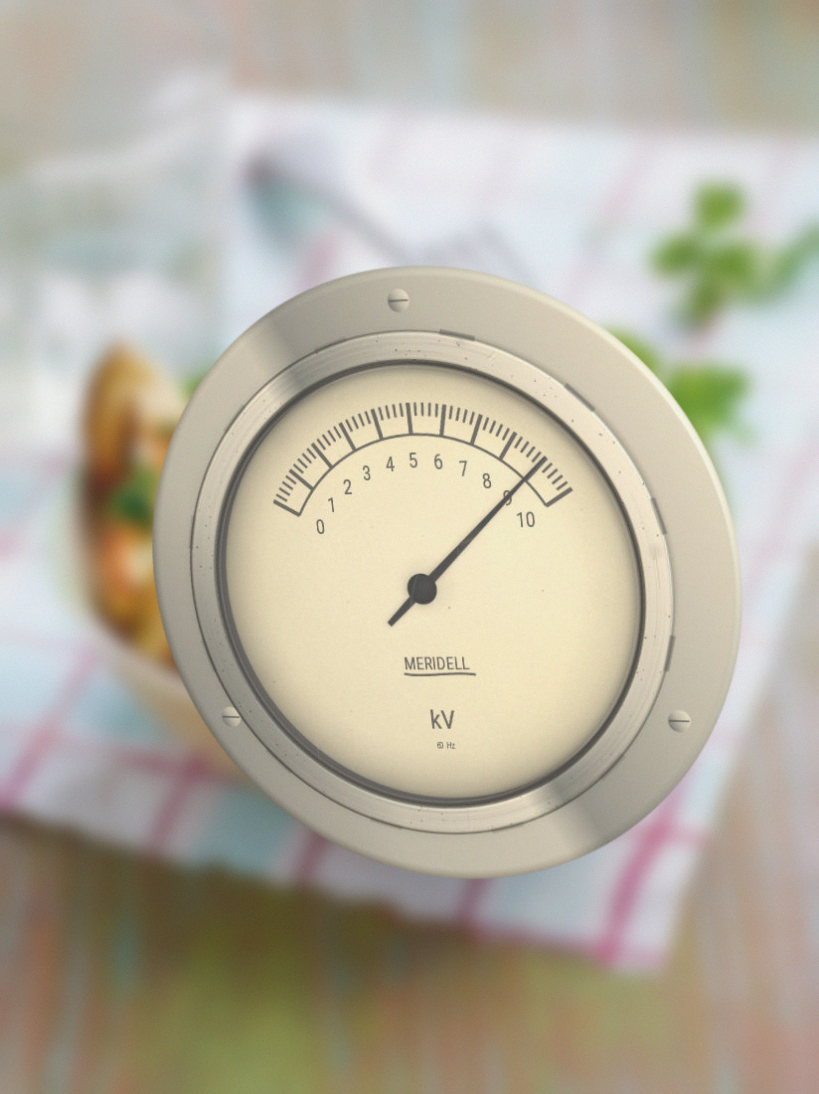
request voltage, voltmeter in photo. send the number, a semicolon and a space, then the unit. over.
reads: 9; kV
